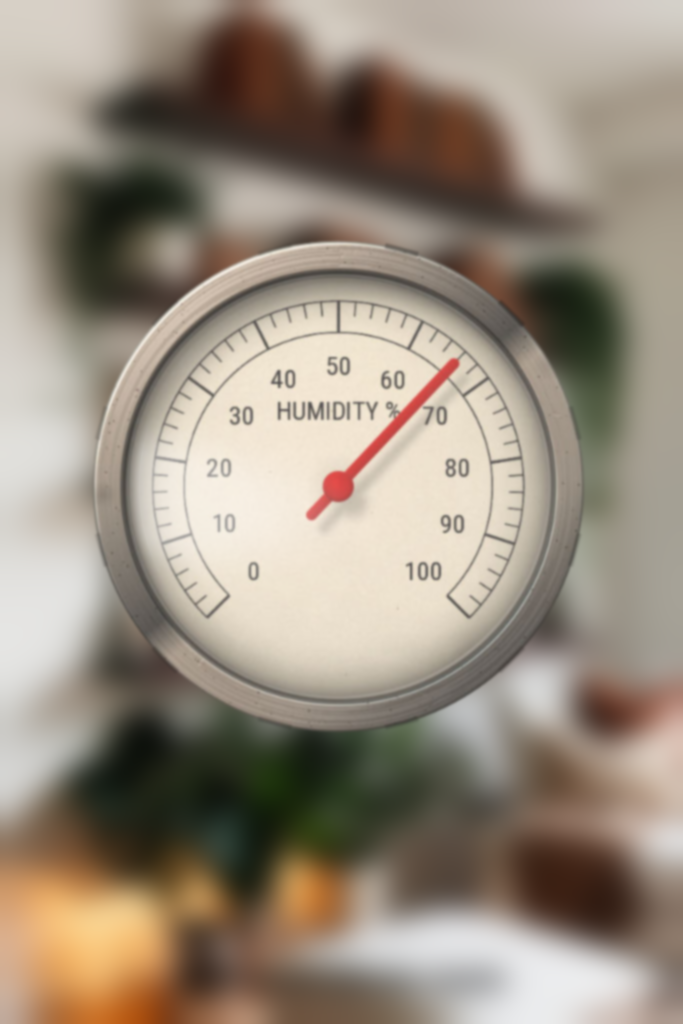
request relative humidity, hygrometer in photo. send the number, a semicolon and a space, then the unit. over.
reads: 66; %
